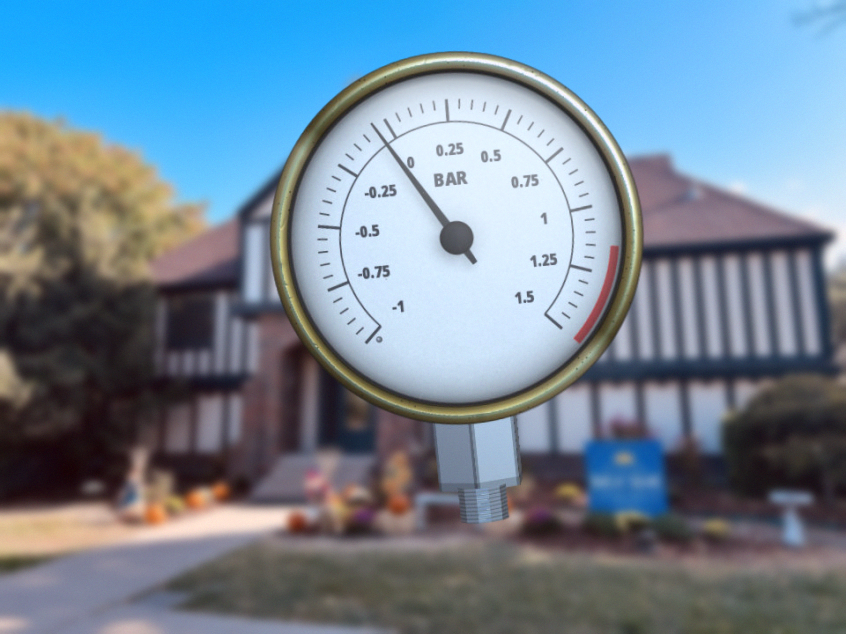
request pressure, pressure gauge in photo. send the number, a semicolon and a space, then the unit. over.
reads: -0.05; bar
